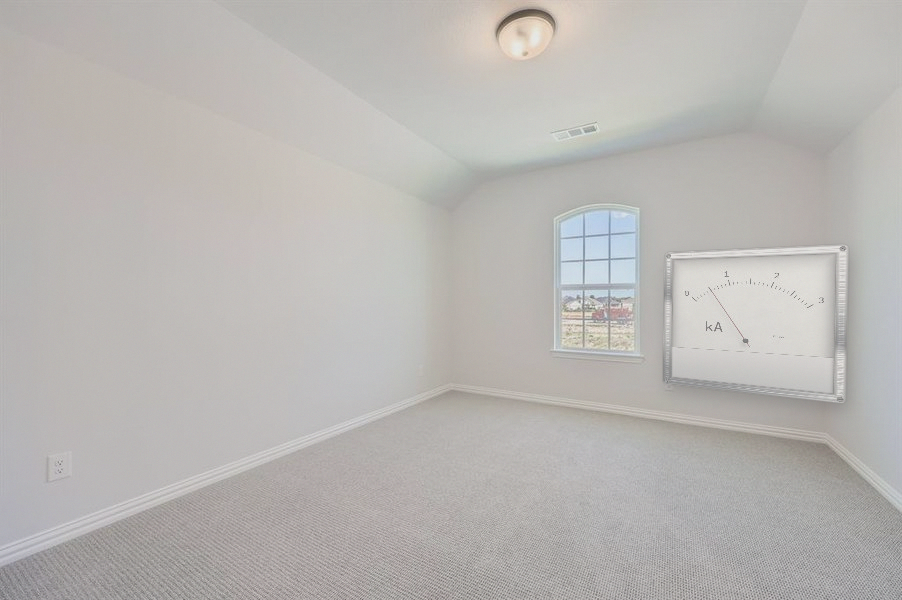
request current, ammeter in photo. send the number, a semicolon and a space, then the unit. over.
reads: 0.5; kA
